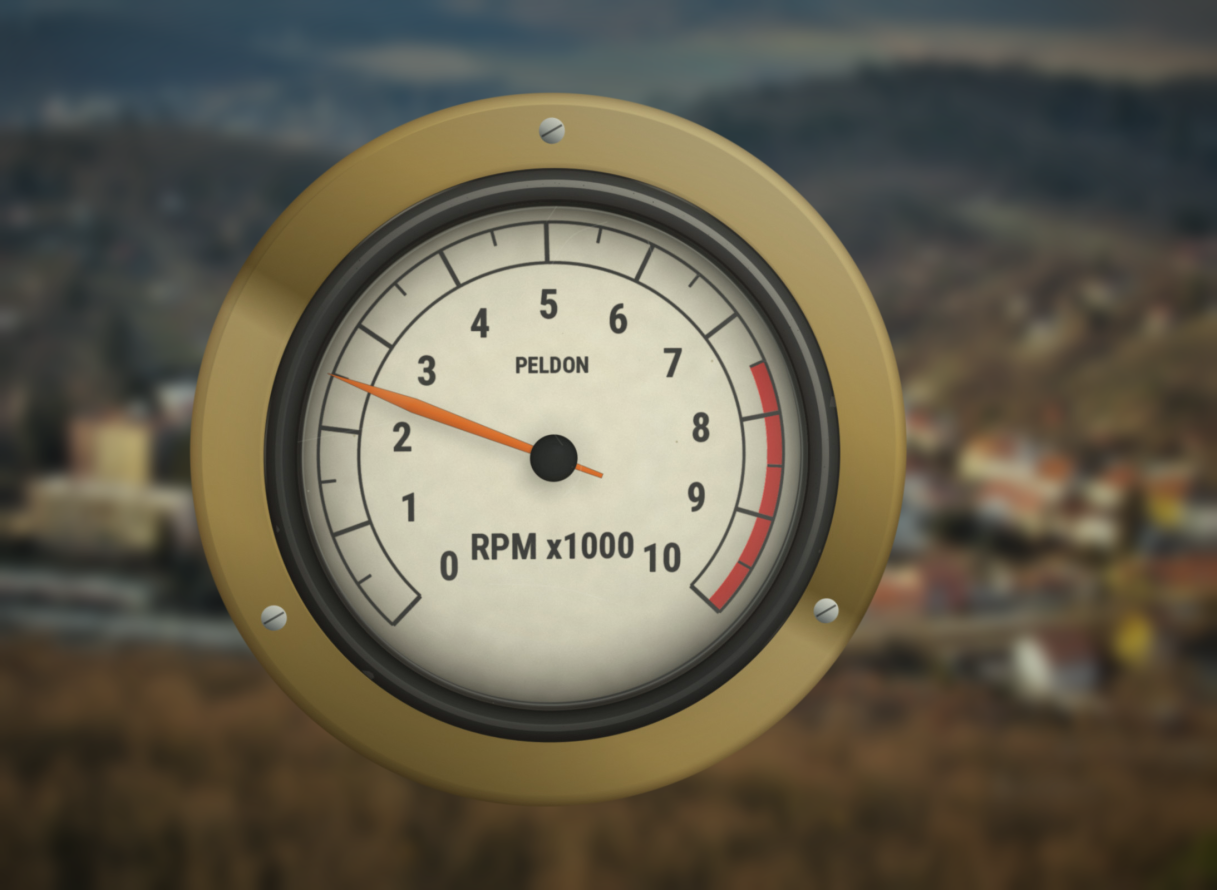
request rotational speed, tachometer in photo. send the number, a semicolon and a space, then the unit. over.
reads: 2500; rpm
